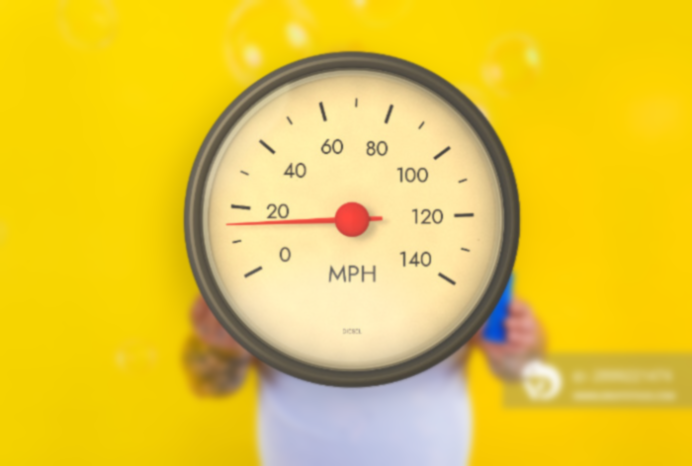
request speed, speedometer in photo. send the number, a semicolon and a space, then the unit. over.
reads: 15; mph
